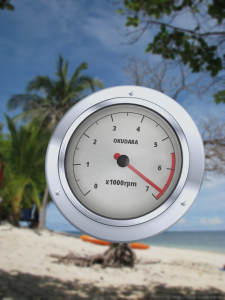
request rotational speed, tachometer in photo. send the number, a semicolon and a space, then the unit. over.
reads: 6750; rpm
